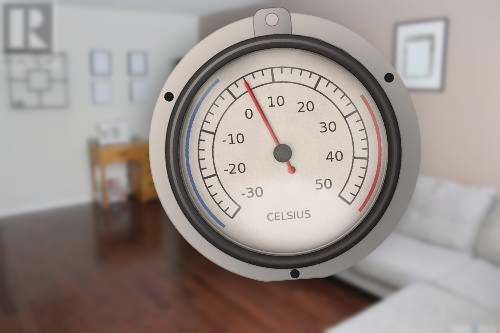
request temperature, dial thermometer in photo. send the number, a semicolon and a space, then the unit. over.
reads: 4; °C
